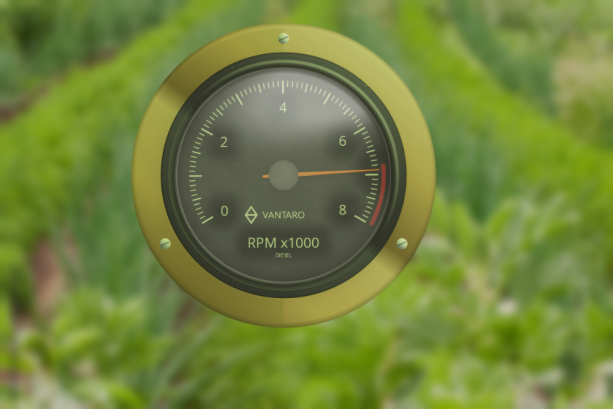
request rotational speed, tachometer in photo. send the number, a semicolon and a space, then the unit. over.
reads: 6900; rpm
